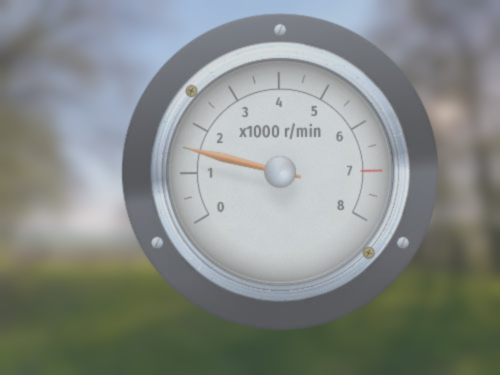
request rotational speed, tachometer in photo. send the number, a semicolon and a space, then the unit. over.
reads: 1500; rpm
